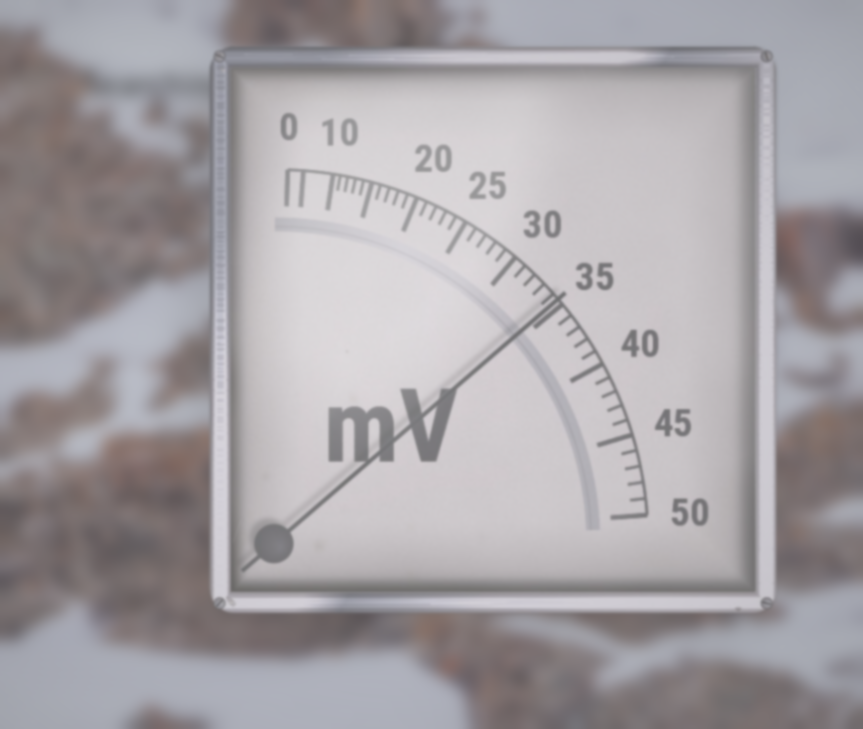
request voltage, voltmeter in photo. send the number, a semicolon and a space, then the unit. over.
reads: 34.5; mV
